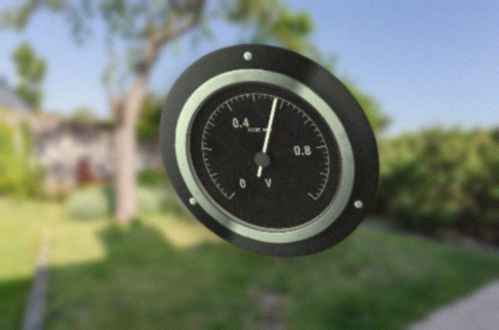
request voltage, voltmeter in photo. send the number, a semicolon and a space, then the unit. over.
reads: 0.58; V
